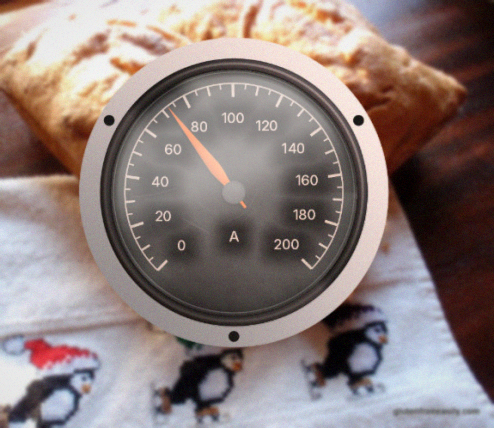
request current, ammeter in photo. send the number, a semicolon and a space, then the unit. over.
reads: 72.5; A
